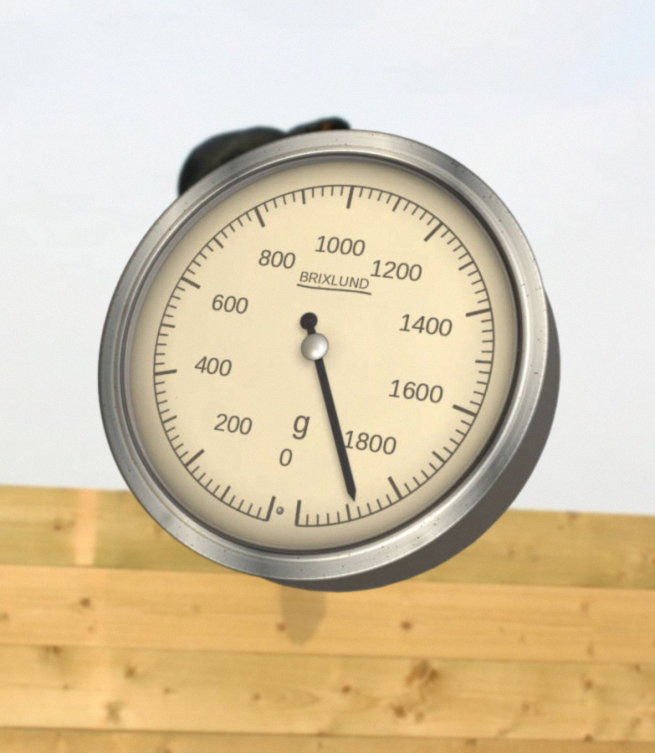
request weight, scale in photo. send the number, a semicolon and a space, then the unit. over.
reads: 1880; g
